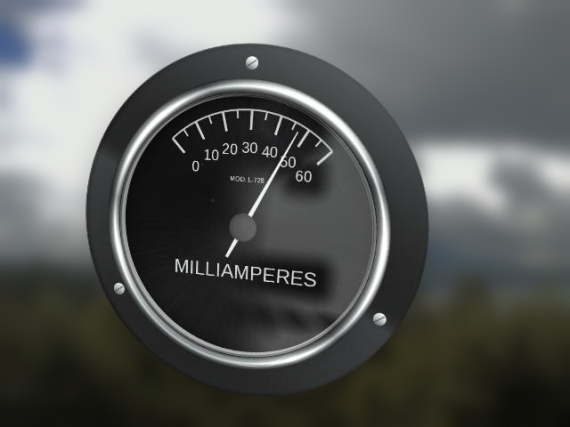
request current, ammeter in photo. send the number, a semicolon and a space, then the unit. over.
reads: 47.5; mA
